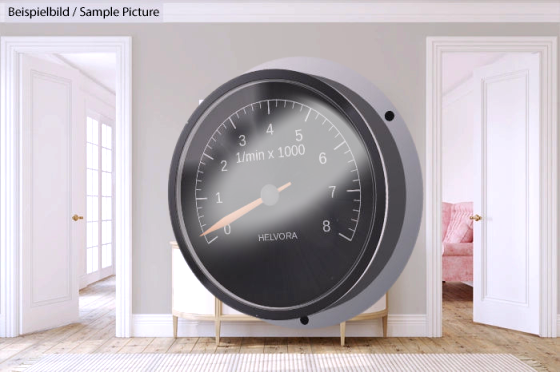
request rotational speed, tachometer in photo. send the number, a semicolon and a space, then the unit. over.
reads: 200; rpm
